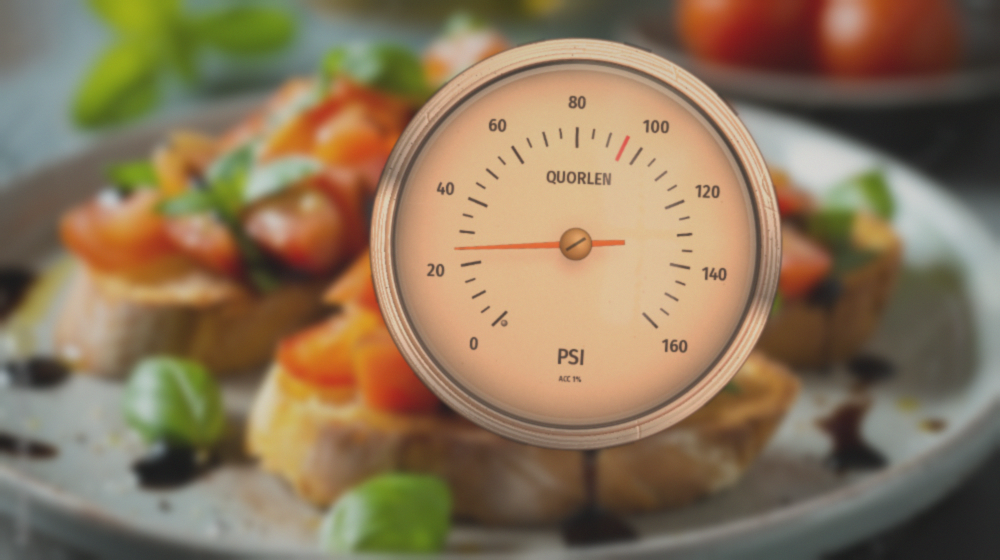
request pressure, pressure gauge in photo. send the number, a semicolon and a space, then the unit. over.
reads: 25; psi
